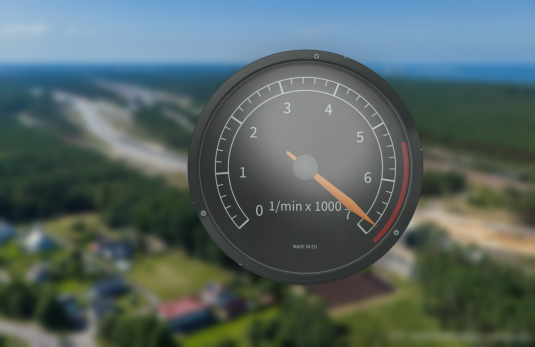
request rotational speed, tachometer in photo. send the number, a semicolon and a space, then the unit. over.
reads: 6800; rpm
